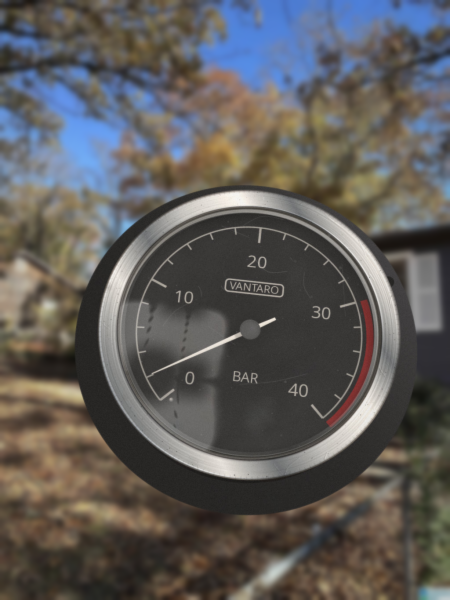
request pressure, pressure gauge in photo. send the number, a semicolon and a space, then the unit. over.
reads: 2; bar
